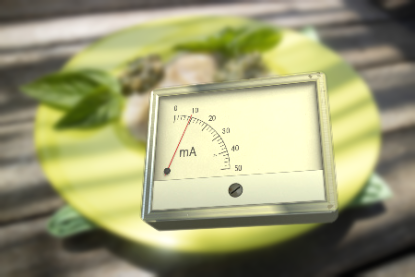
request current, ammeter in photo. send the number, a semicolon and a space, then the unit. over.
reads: 10; mA
